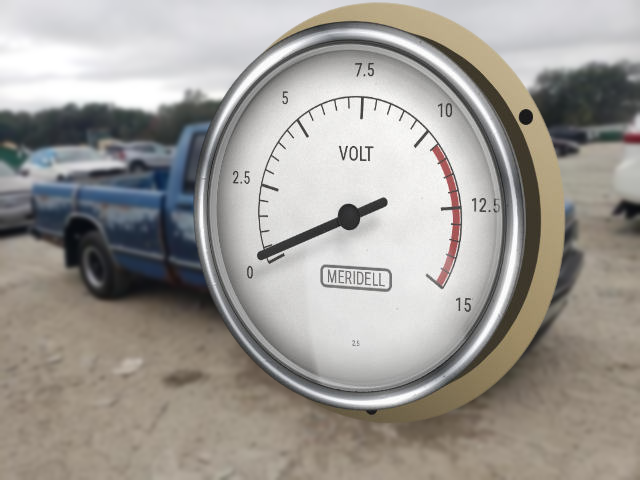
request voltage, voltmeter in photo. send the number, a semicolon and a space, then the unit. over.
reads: 0.25; V
